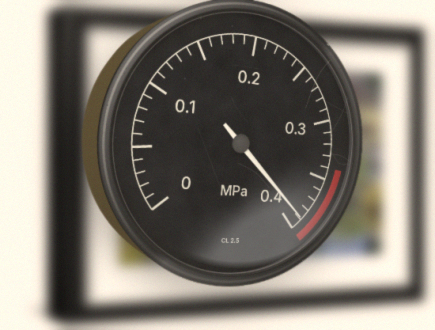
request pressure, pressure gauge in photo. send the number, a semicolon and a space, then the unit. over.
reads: 0.39; MPa
